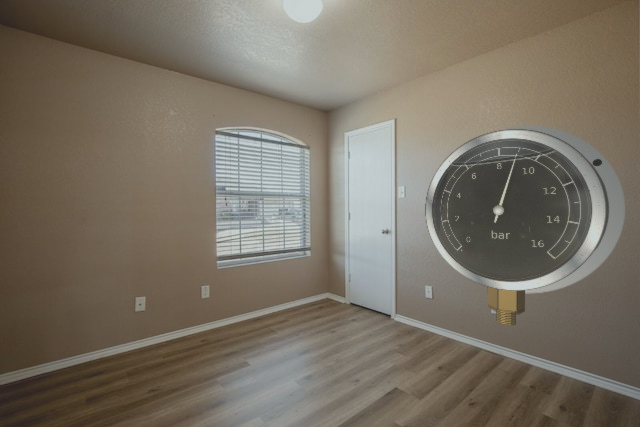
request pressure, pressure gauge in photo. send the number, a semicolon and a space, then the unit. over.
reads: 9; bar
